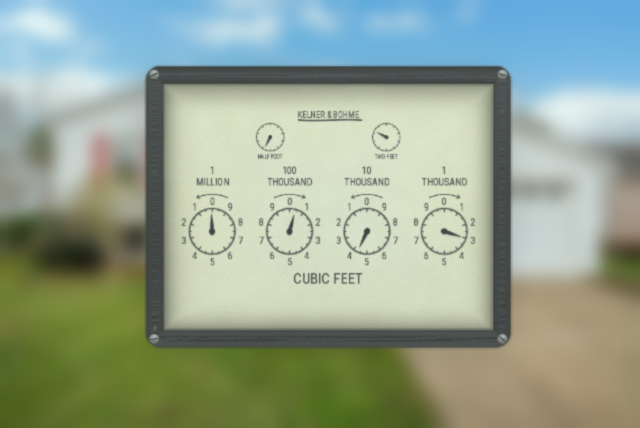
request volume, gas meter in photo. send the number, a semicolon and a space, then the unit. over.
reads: 4300; ft³
